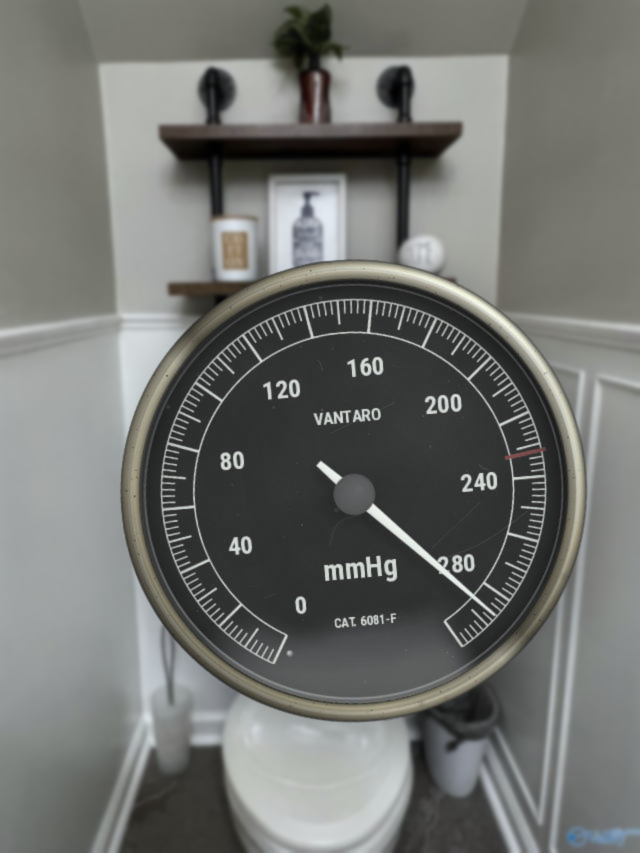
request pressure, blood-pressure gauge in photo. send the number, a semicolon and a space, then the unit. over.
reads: 286; mmHg
